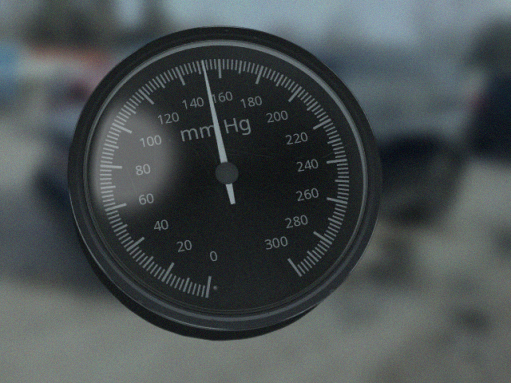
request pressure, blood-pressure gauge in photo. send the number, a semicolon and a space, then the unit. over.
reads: 152; mmHg
